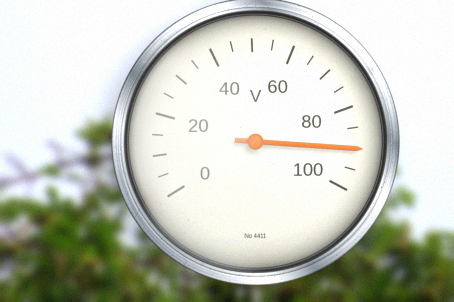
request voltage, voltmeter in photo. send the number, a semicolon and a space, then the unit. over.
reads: 90; V
